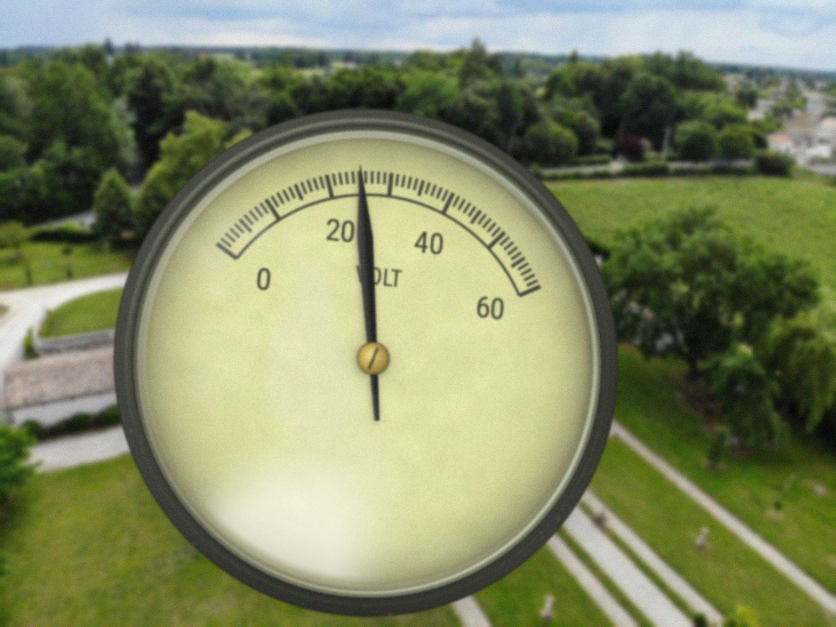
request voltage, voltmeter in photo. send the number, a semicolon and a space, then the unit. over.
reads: 25; V
